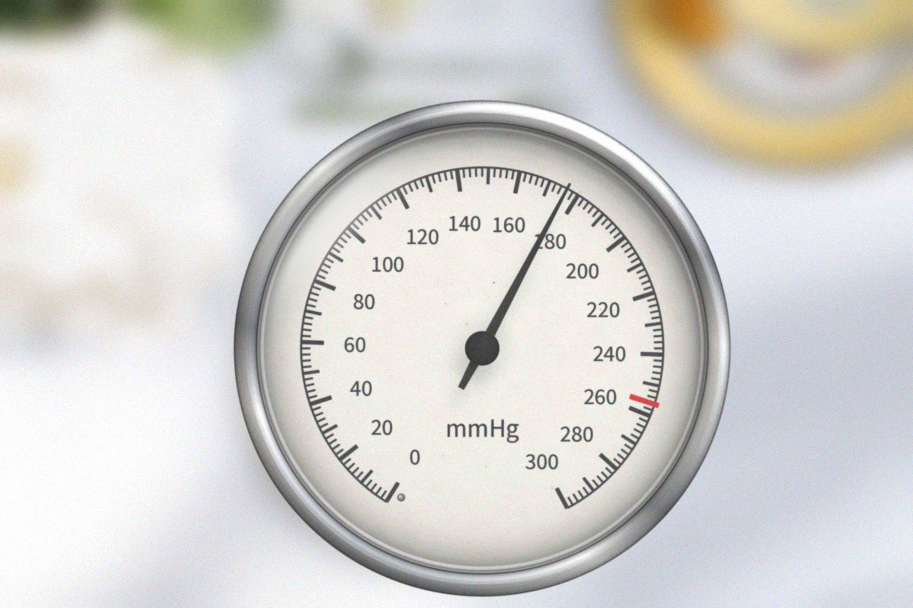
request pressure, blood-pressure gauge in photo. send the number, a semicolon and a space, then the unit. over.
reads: 176; mmHg
